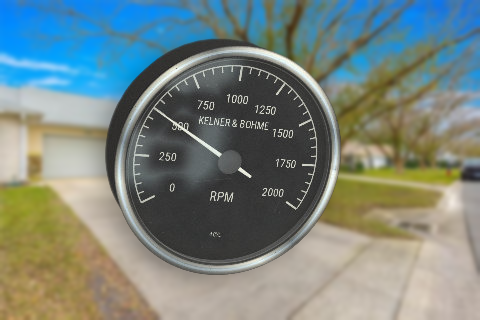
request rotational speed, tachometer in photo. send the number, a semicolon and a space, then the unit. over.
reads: 500; rpm
